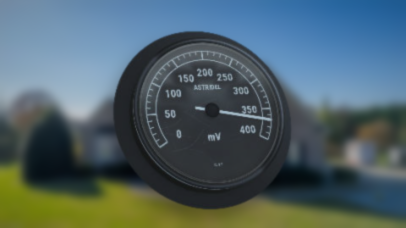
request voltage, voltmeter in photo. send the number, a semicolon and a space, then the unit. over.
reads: 370; mV
